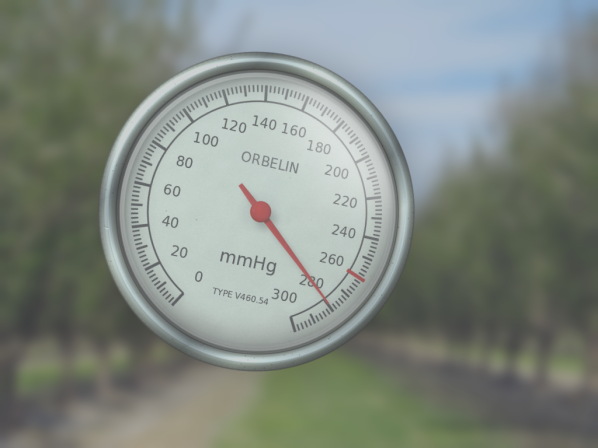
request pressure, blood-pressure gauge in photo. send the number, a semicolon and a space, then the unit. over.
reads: 280; mmHg
